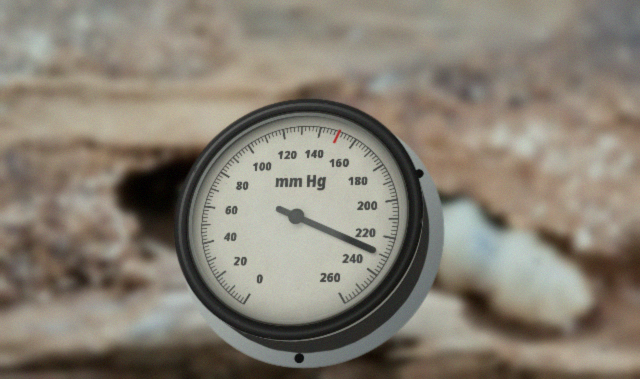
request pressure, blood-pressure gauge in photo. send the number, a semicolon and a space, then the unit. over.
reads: 230; mmHg
